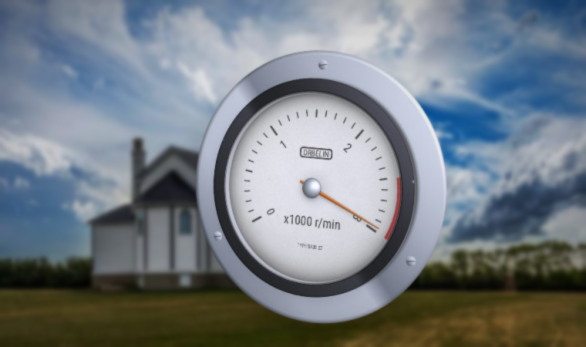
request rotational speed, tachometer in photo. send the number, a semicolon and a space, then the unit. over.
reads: 2950; rpm
